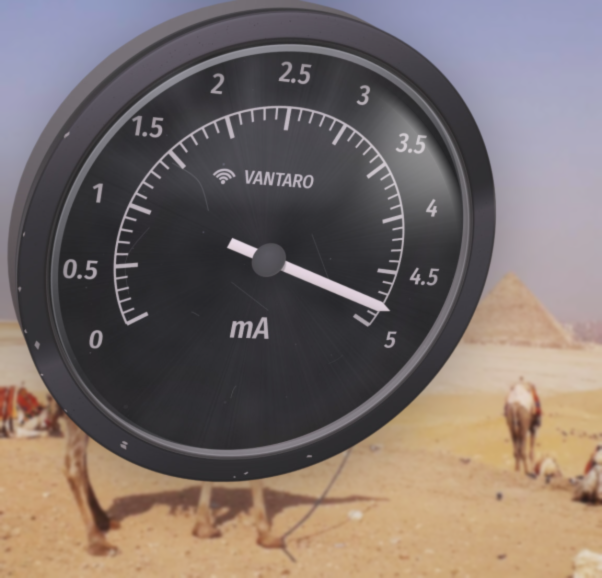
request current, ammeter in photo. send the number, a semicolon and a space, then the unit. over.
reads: 4.8; mA
